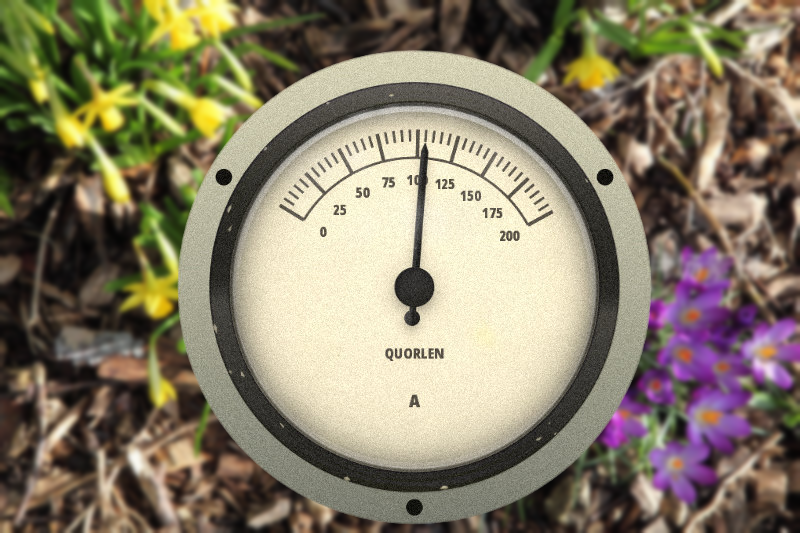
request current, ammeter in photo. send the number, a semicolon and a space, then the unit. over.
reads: 105; A
